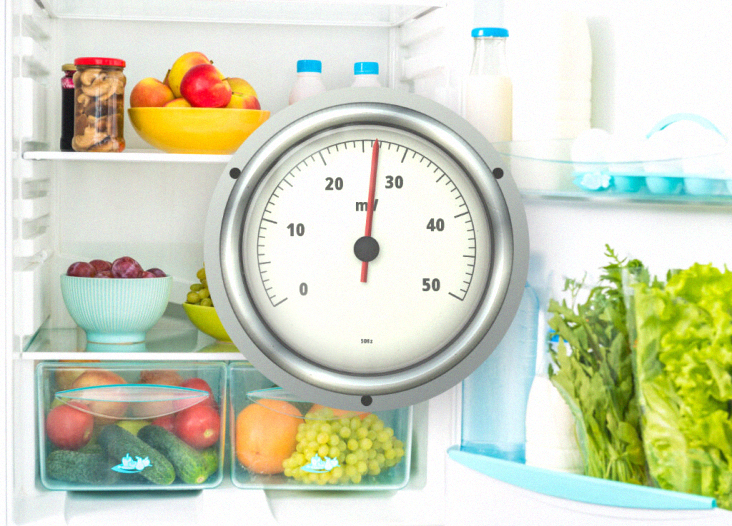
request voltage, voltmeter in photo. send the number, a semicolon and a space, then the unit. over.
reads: 26.5; mV
